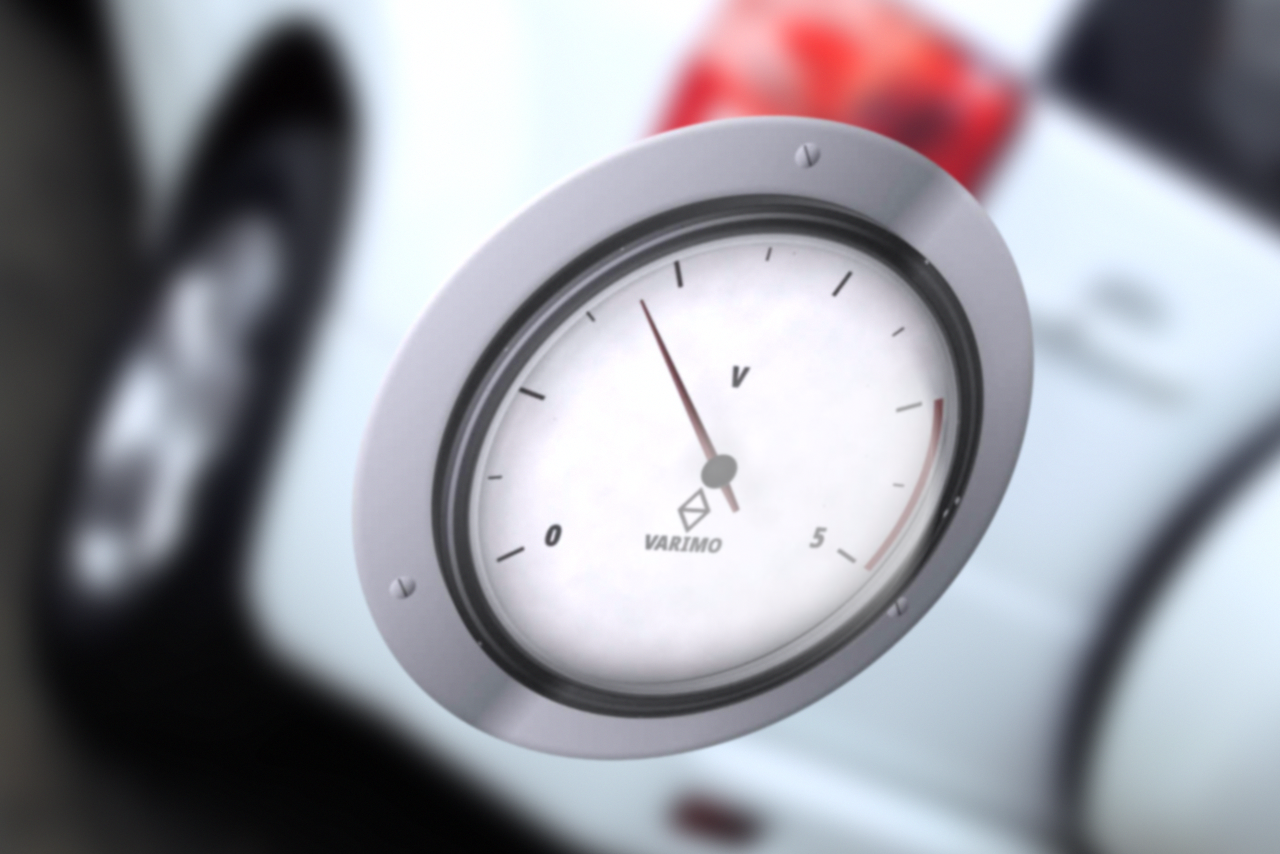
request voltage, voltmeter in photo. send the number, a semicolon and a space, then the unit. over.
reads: 1.75; V
